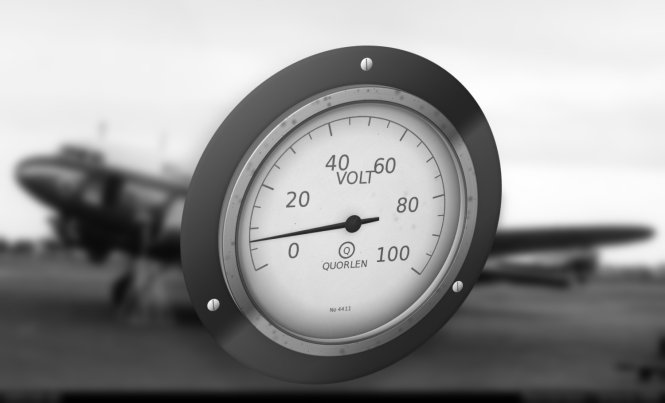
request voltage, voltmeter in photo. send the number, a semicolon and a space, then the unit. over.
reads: 7.5; V
